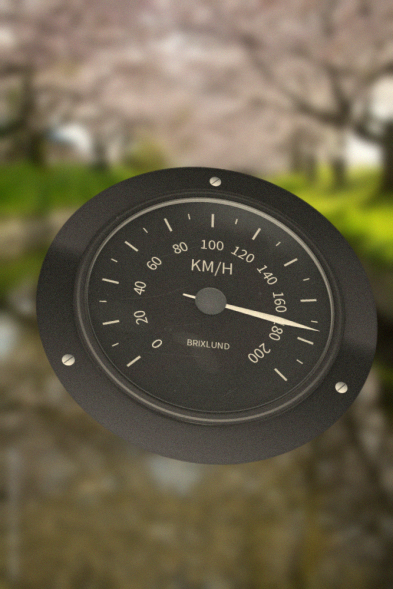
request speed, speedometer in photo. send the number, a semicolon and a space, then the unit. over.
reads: 175; km/h
